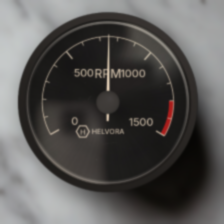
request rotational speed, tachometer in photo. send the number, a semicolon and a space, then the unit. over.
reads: 750; rpm
